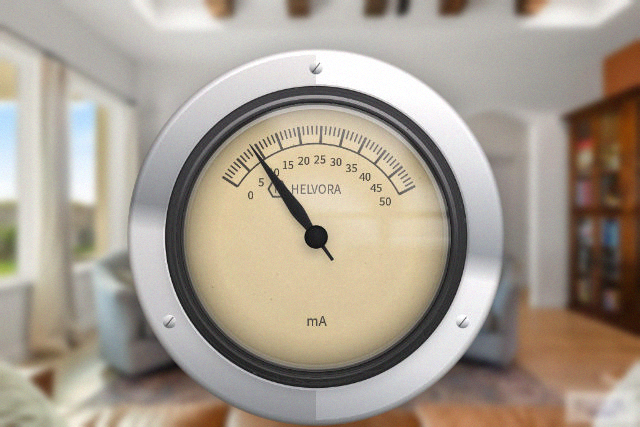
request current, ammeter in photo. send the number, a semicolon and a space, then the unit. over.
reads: 9; mA
